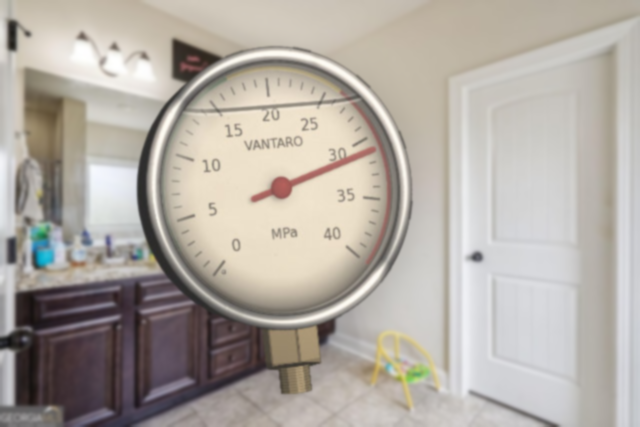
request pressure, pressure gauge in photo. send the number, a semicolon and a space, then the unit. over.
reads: 31; MPa
